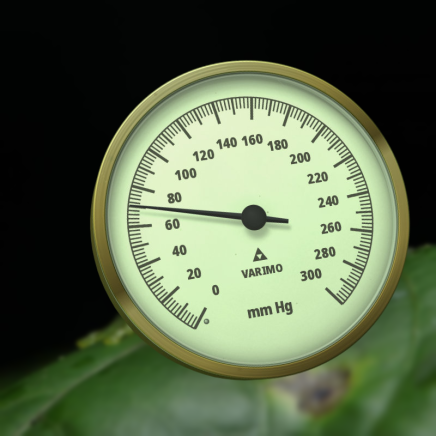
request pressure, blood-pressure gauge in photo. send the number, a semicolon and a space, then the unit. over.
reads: 70; mmHg
